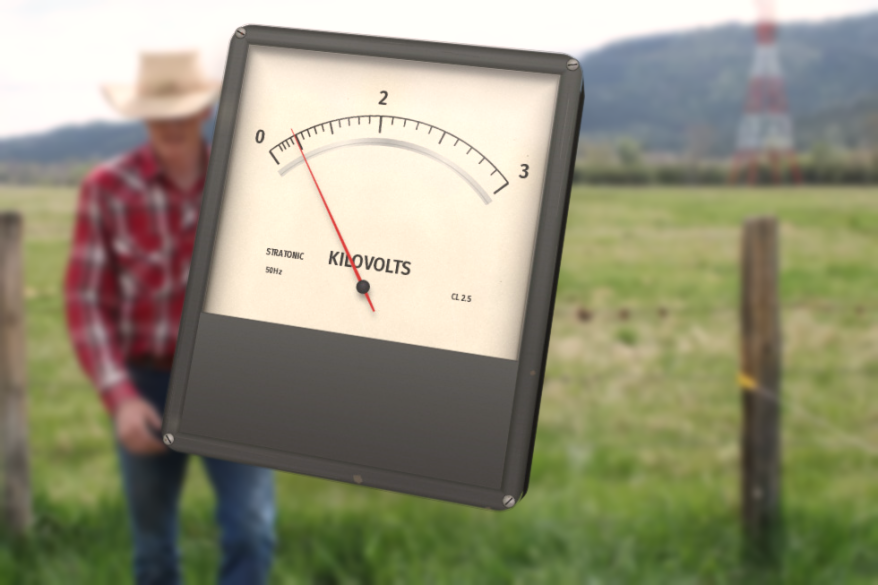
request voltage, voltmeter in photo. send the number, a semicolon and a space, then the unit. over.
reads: 1; kV
